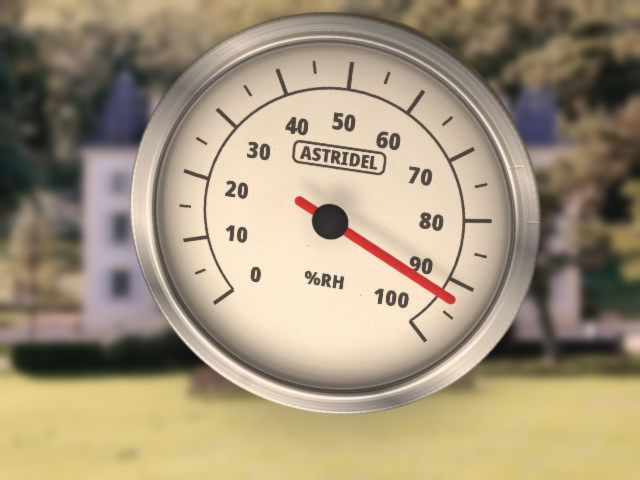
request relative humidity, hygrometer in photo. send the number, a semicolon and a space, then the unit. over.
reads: 92.5; %
